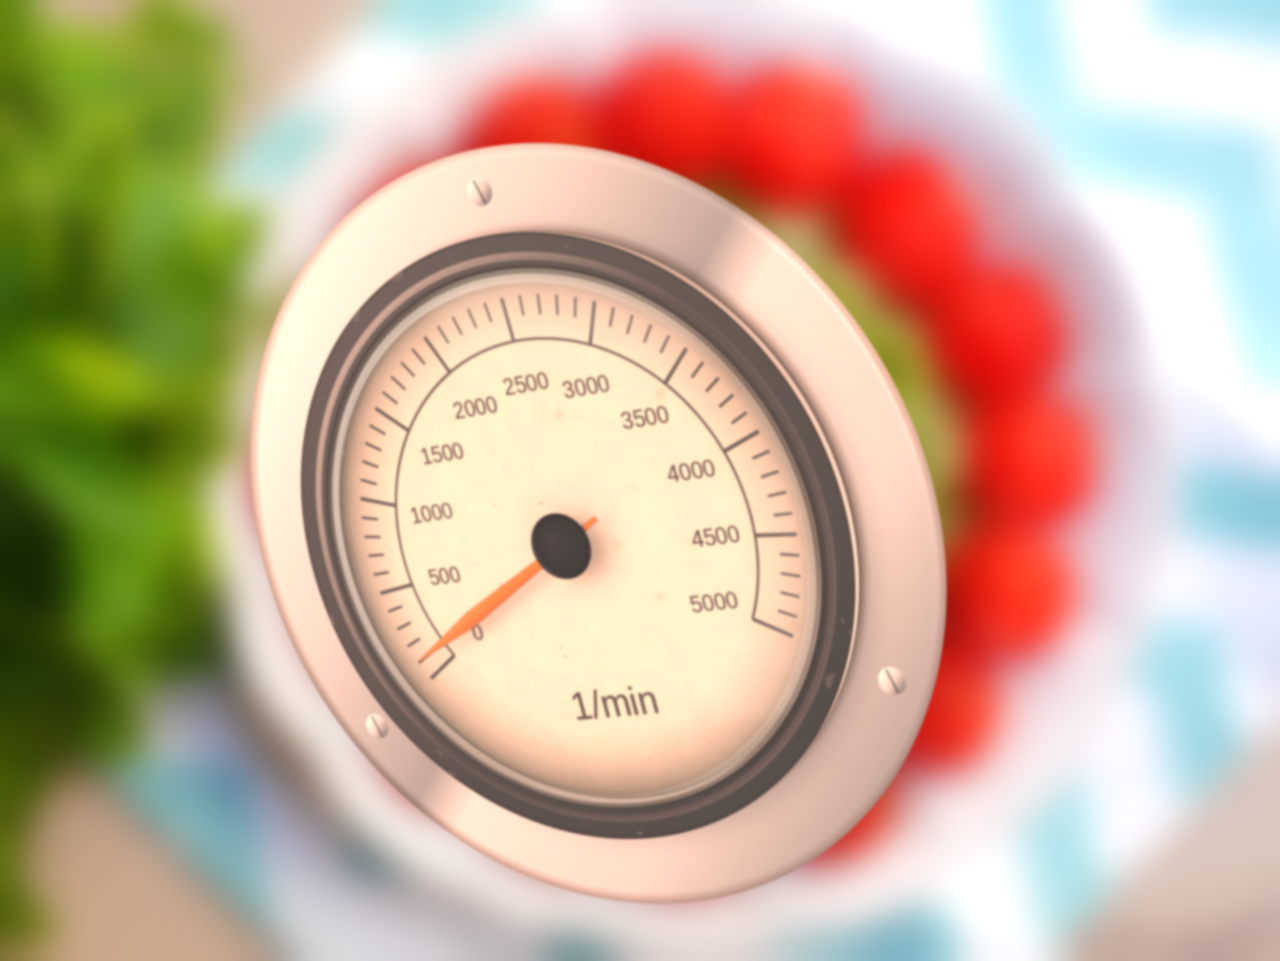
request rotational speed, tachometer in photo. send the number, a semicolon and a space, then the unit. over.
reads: 100; rpm
